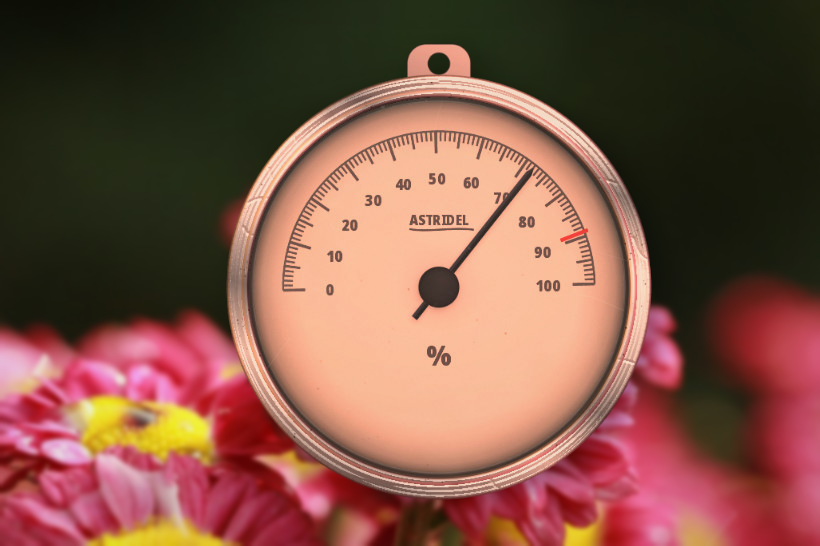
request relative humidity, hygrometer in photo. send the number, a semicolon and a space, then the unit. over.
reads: 72; %
